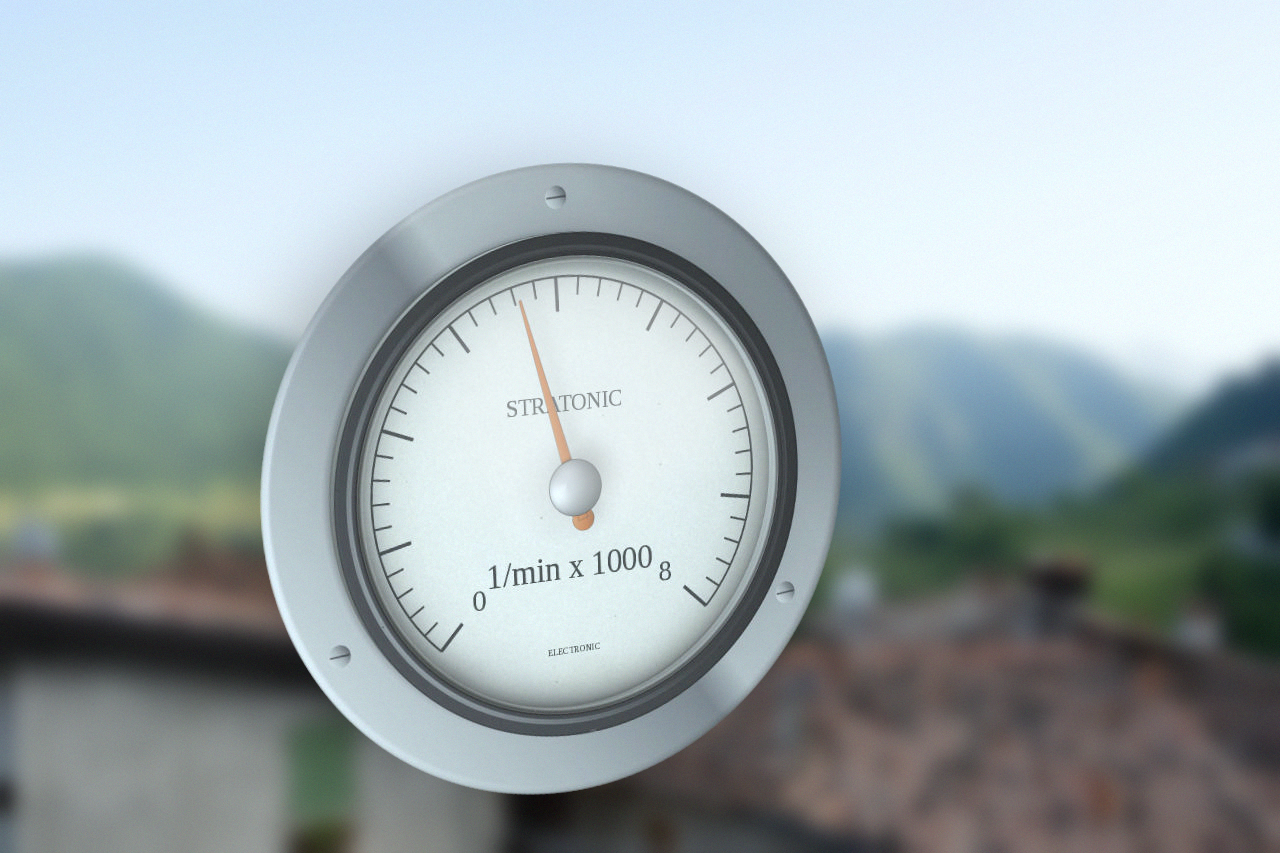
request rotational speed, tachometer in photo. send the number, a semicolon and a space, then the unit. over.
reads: 3600; rpm
